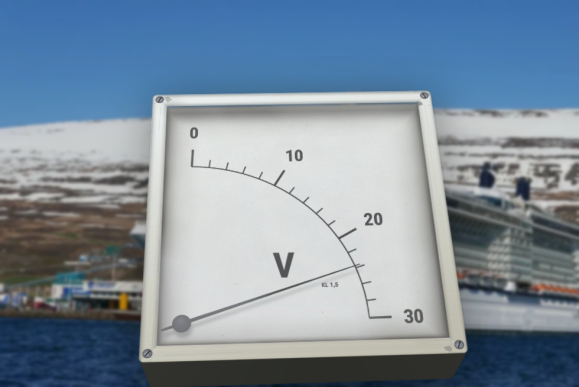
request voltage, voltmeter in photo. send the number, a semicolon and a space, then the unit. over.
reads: 24; V
